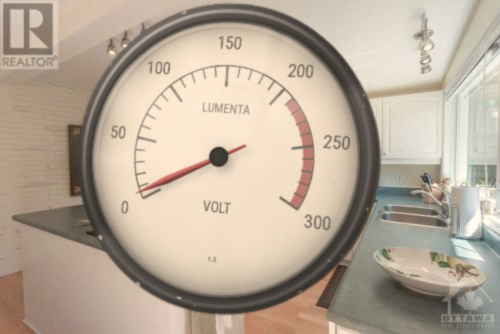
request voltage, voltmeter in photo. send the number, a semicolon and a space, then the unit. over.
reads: 5; V
